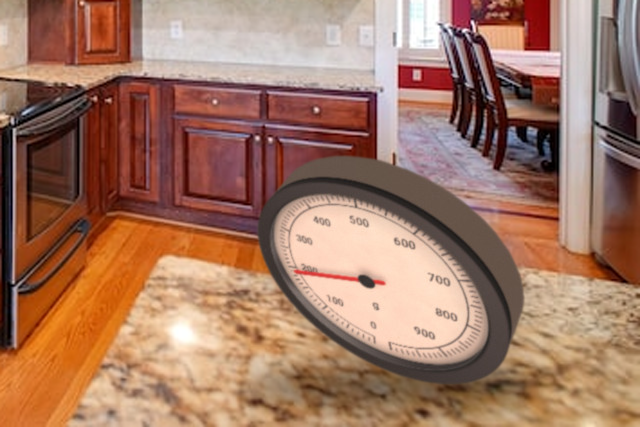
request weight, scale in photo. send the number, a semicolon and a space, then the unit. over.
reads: 200; g
